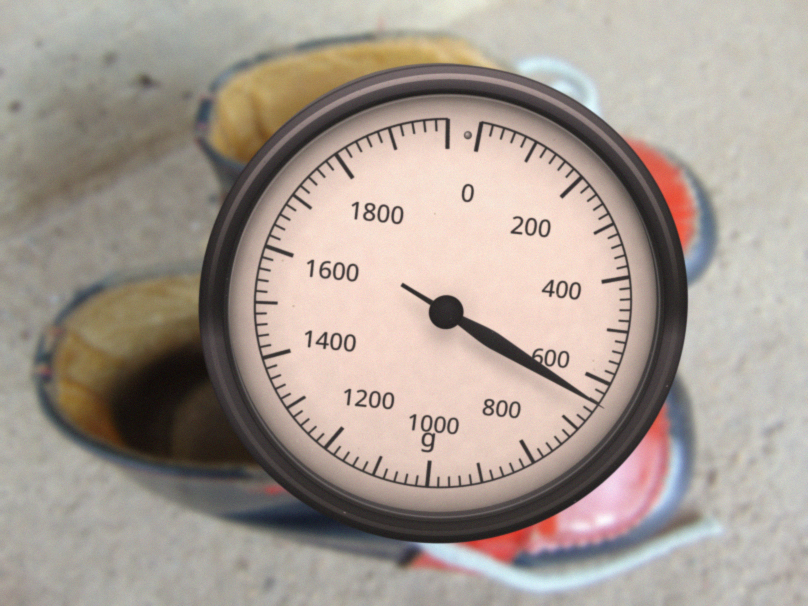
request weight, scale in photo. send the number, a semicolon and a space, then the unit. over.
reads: 640; g
